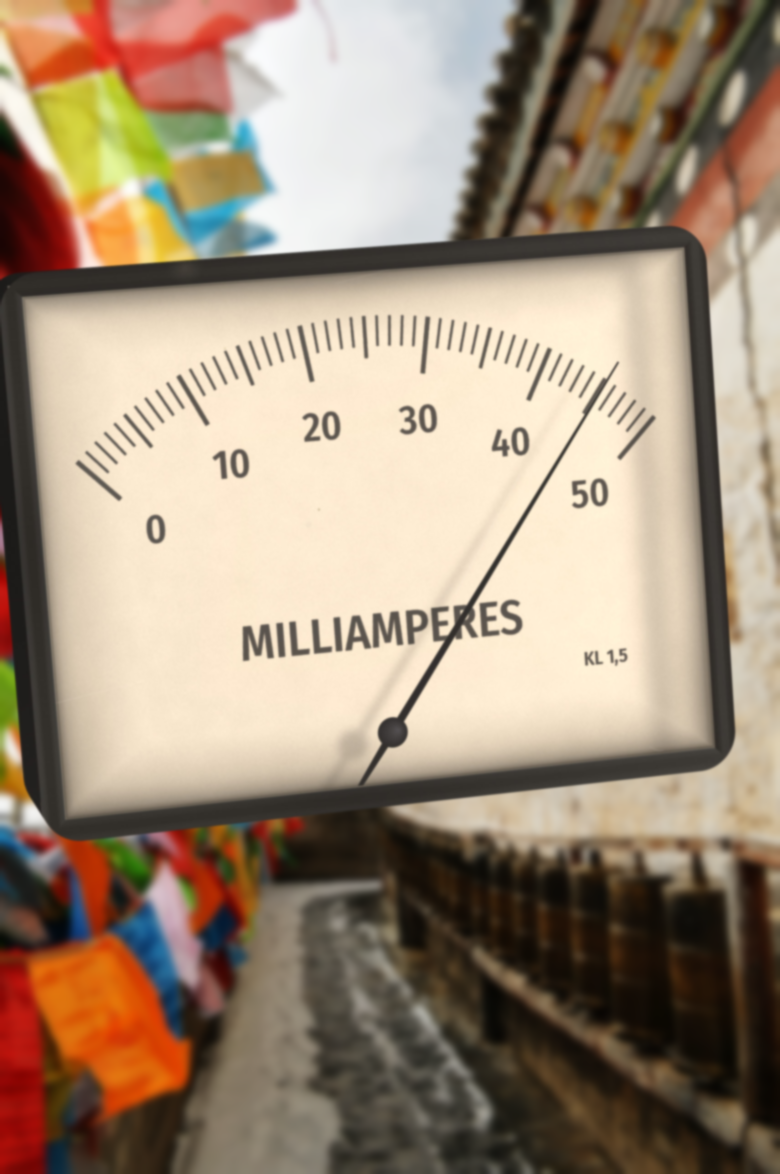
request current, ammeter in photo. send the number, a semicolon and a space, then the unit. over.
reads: 45; mA
